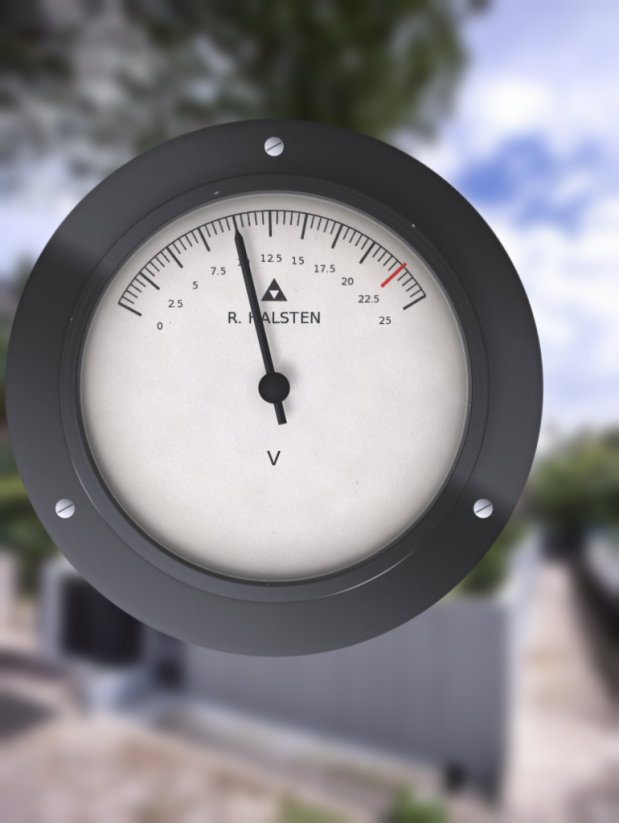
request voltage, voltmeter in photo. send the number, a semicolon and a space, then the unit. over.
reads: 10; V
